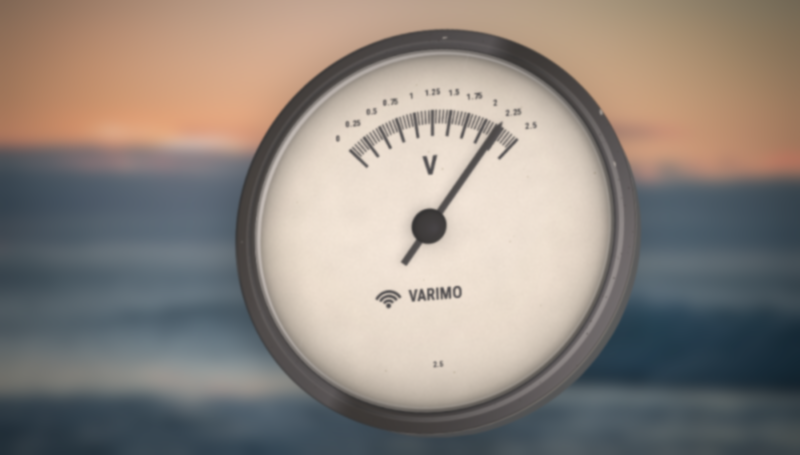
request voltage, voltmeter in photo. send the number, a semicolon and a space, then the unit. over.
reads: 2.25; V
